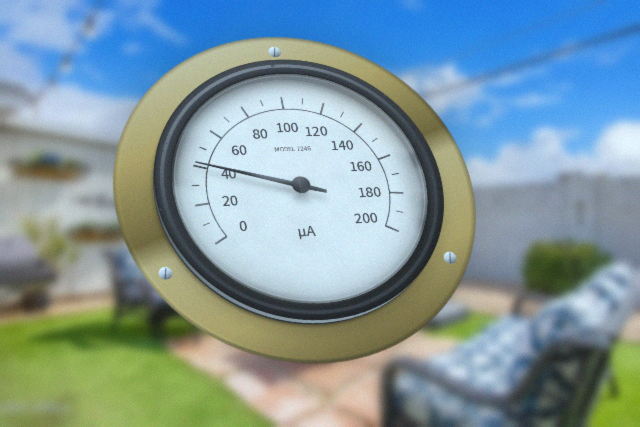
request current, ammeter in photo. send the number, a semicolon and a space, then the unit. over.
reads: 40; µA
